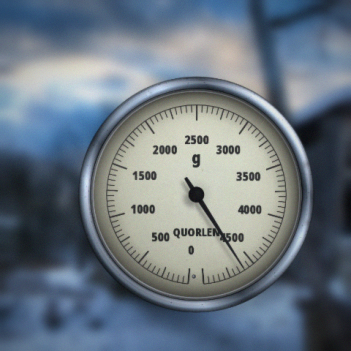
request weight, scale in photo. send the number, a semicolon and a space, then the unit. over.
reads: 4600; g
